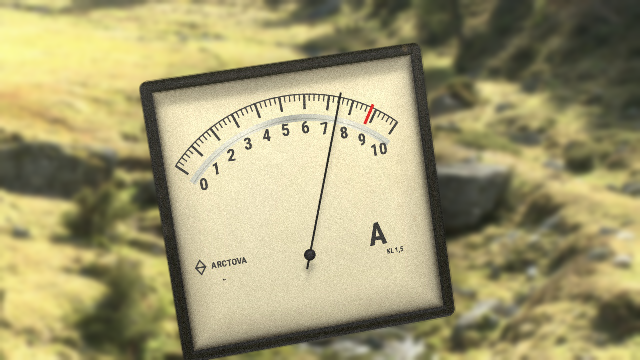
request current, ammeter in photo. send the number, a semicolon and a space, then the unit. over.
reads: 7.4; A
